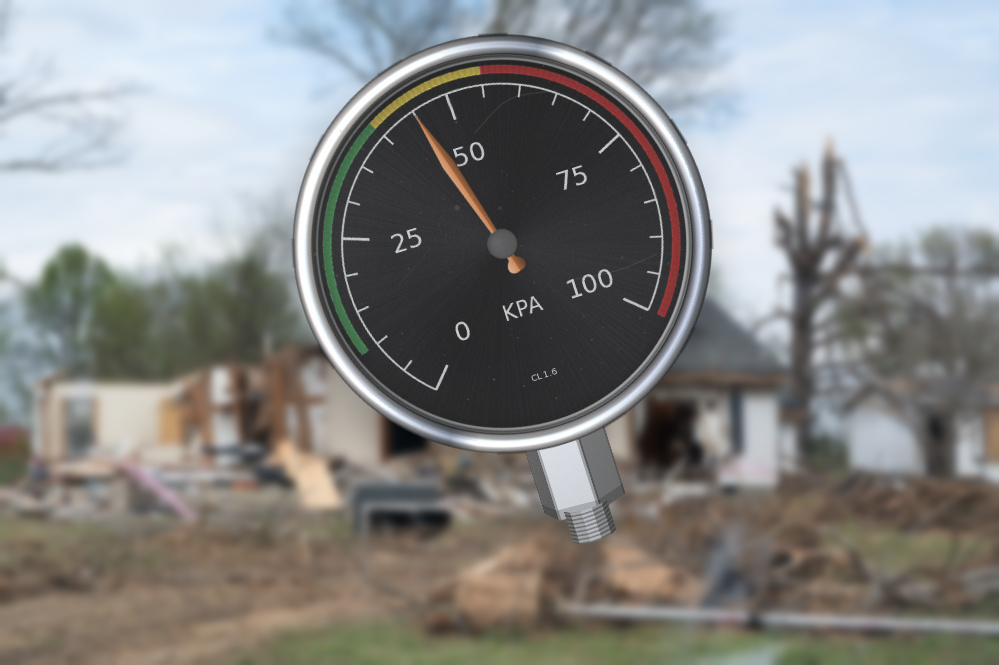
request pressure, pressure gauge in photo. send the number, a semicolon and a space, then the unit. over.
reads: 45; kPa
